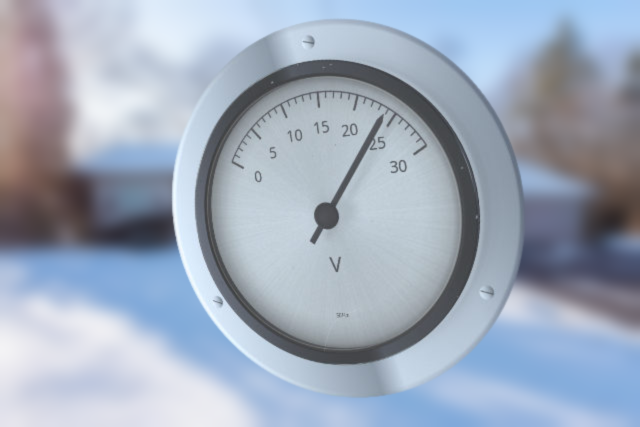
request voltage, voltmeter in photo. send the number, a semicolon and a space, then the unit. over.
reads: 24; V
